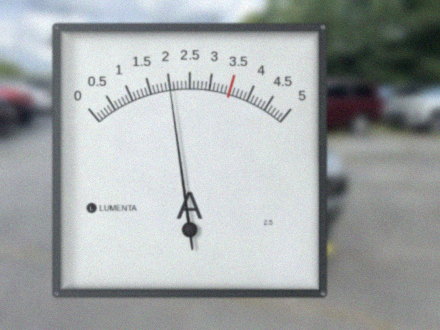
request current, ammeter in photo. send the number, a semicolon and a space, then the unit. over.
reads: 2; A
